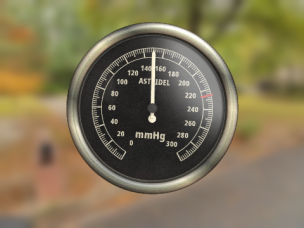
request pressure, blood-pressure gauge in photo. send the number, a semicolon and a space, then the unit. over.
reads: 150; mmHg
